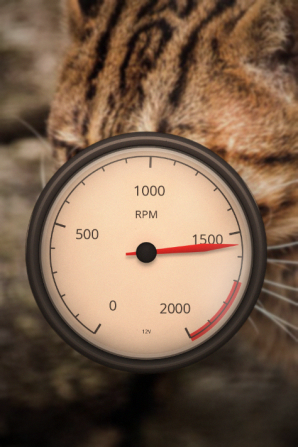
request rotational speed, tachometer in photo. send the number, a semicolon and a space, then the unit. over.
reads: 1550; rpm
